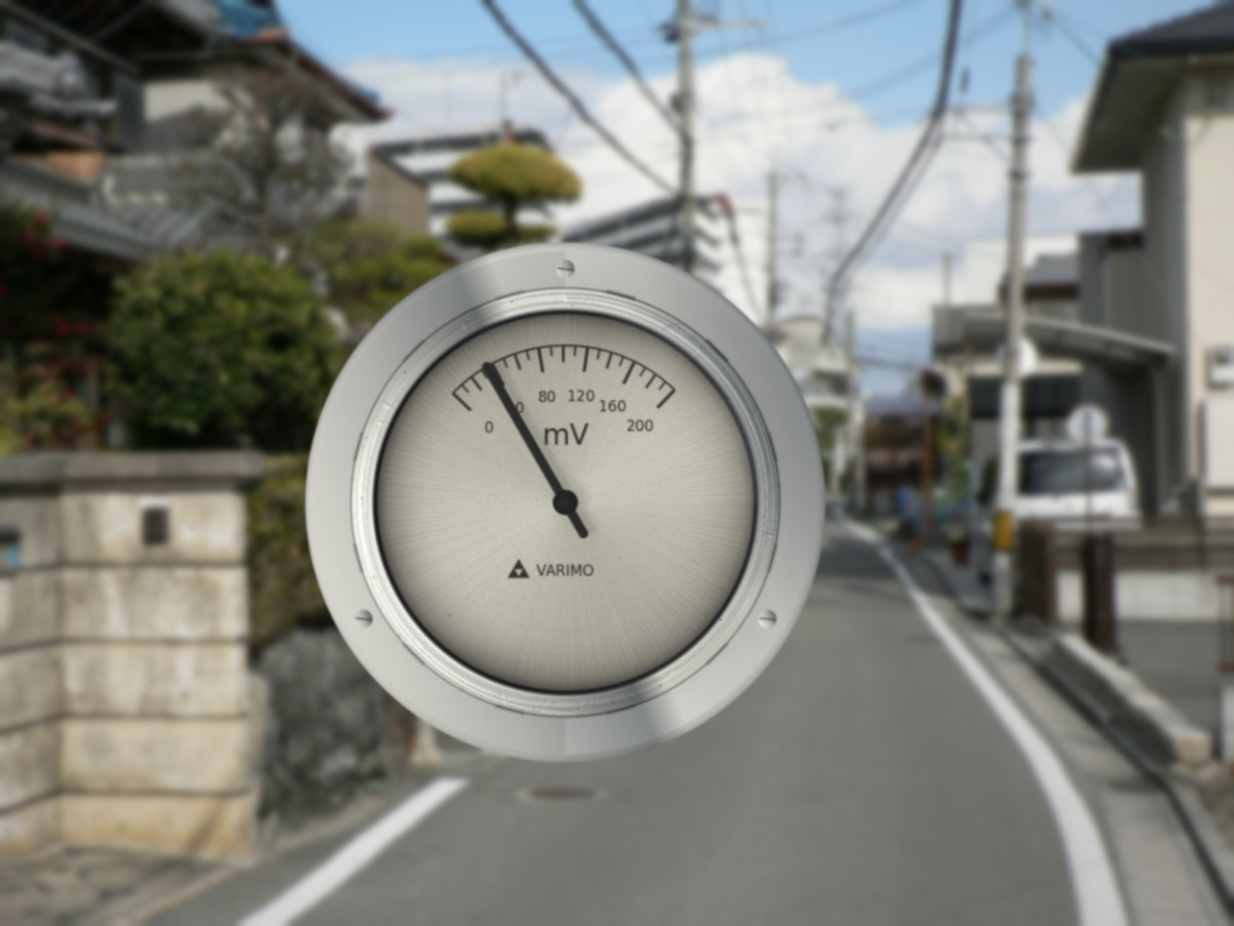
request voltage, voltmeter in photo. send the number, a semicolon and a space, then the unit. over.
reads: 35; mV
